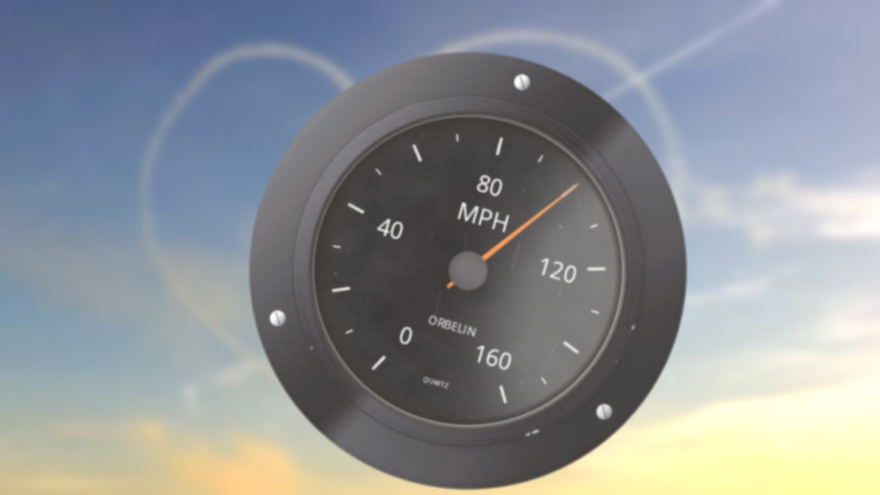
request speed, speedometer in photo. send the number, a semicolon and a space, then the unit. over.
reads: 100; mph
